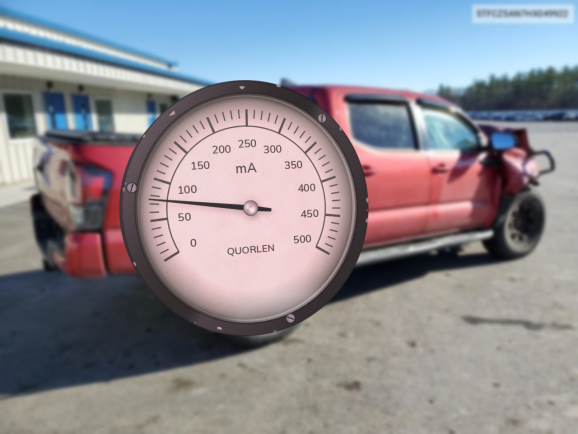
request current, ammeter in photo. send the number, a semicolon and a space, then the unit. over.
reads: 75; mA
